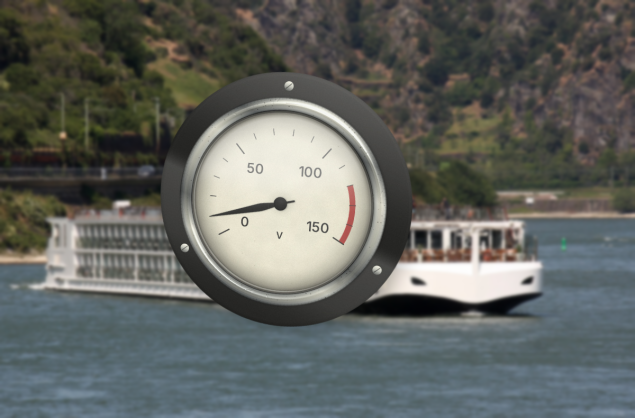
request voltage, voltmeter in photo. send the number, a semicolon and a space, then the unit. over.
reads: 10; V
